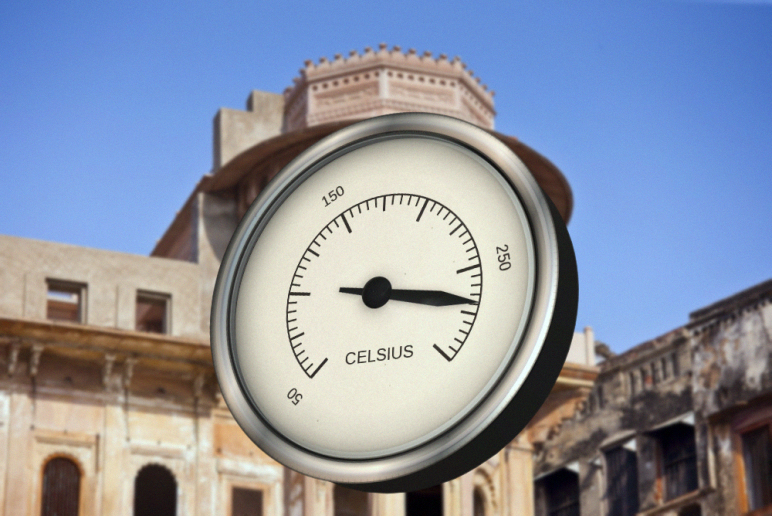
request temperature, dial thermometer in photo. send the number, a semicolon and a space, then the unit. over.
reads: 270; °C
